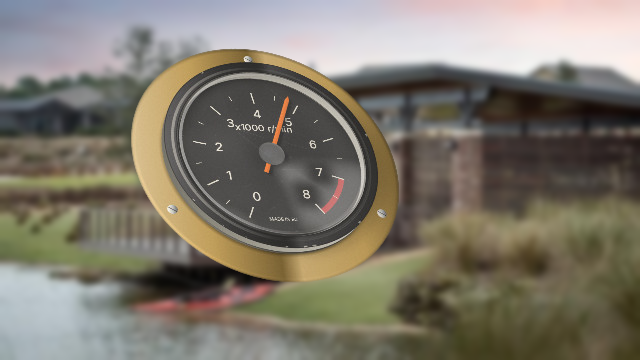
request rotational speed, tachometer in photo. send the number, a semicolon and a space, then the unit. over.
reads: 4750; rpm
